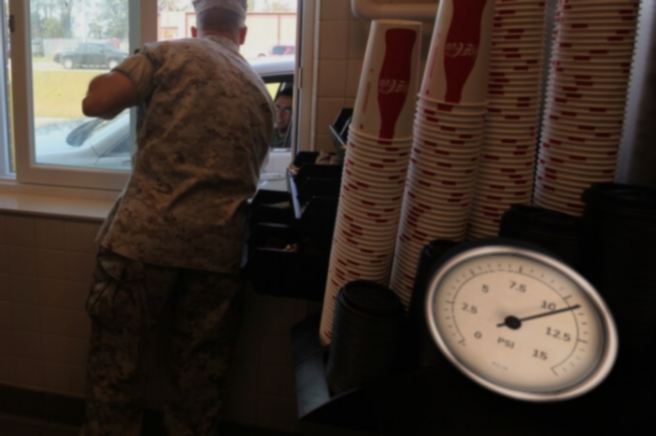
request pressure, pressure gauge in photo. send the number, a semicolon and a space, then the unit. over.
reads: 10.5; psi
